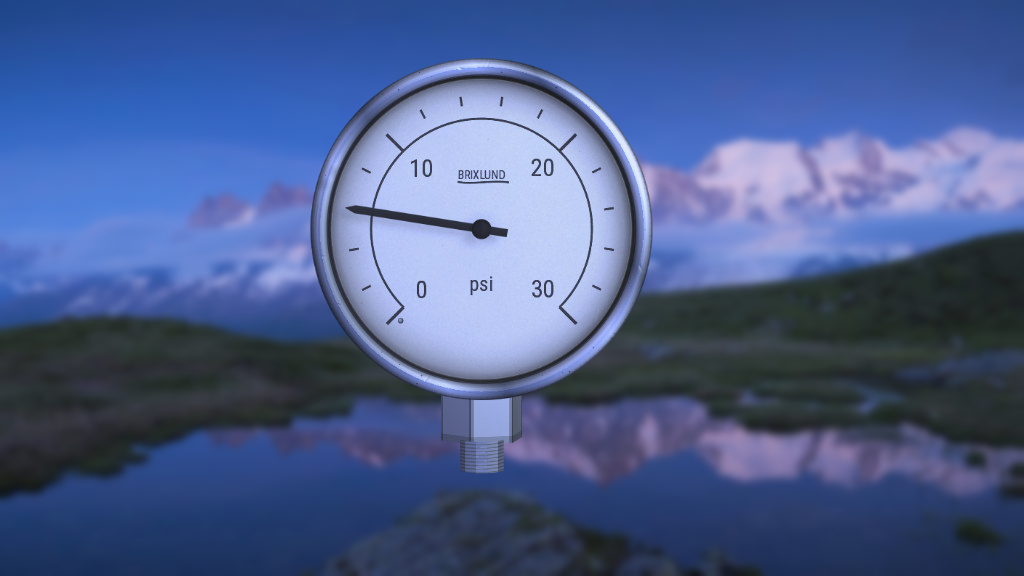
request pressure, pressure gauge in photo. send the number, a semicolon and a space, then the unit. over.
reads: 6; psi
